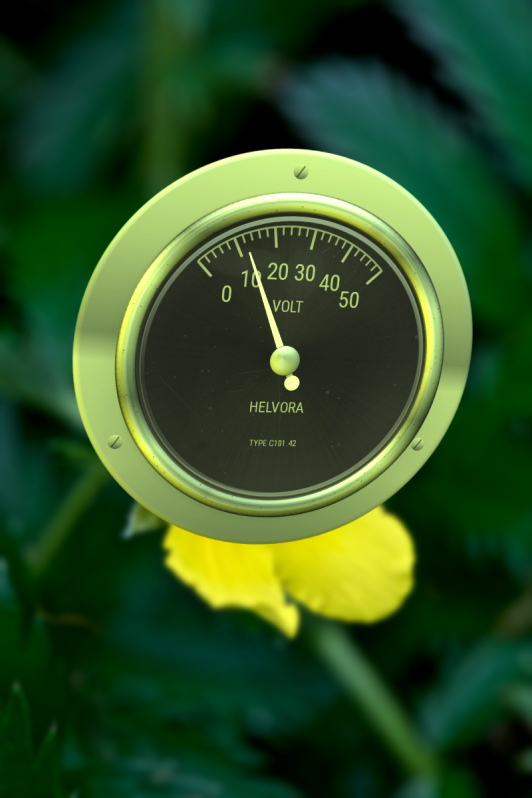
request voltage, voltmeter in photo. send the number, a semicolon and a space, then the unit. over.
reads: 12; V
